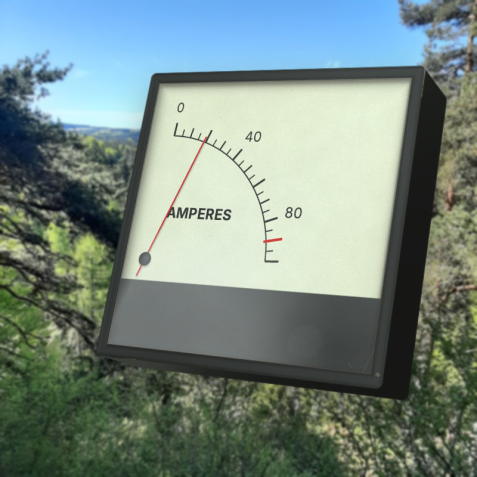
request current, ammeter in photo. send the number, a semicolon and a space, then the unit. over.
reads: 20; A
